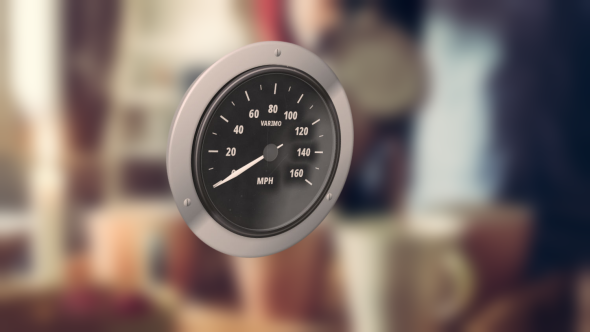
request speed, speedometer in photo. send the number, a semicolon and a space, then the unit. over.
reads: 0; mph
